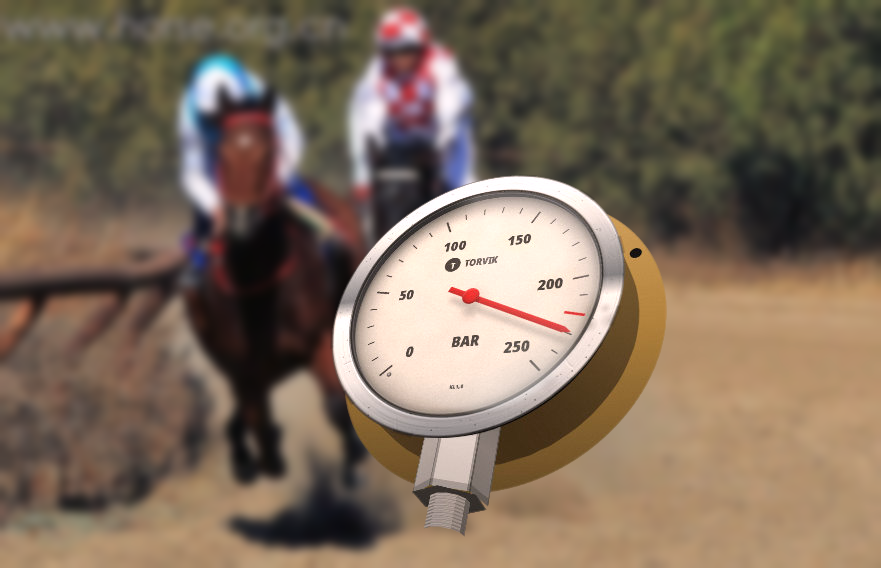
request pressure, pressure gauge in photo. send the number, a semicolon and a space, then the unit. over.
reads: 230; bar
